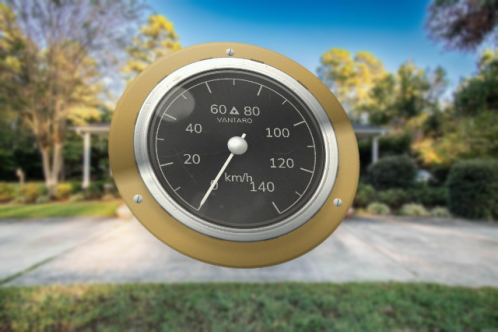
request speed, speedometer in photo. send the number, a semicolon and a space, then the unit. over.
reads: 0; km/h
